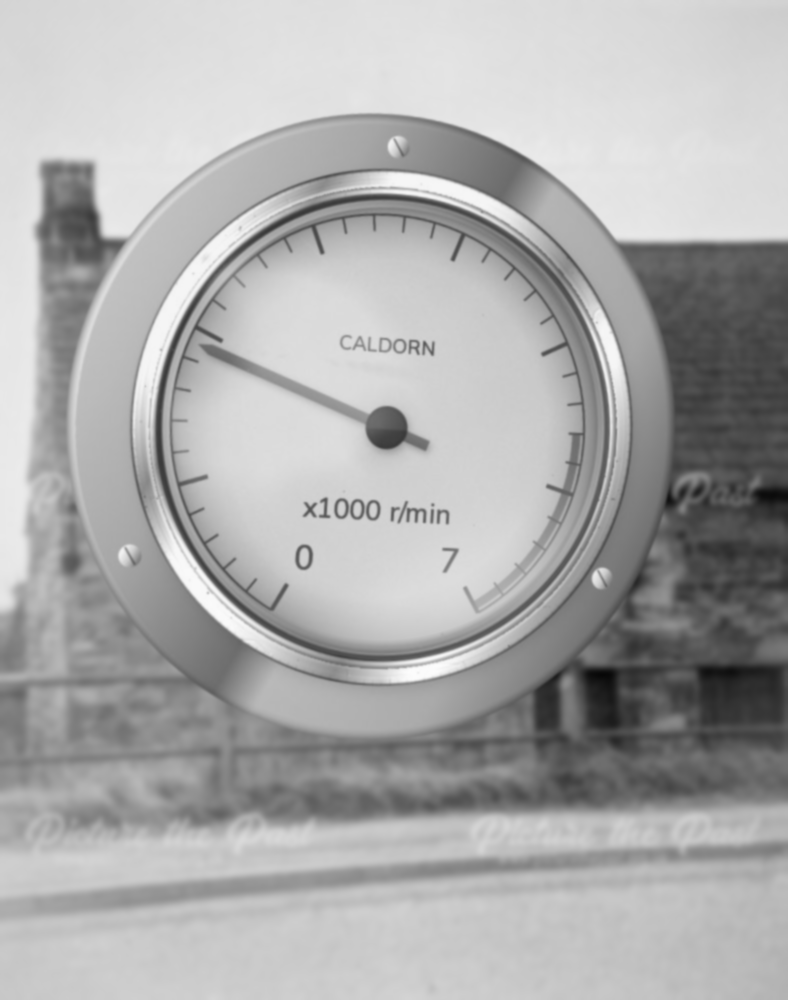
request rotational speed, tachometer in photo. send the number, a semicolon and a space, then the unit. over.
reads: 1900; rpm
